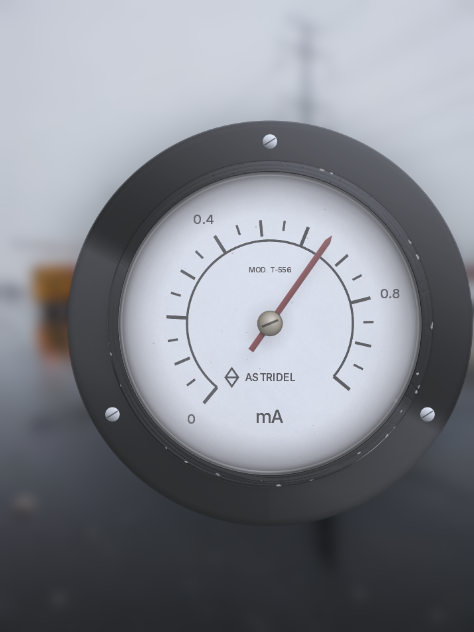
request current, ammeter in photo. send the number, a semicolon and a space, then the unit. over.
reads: 0.65; mA
